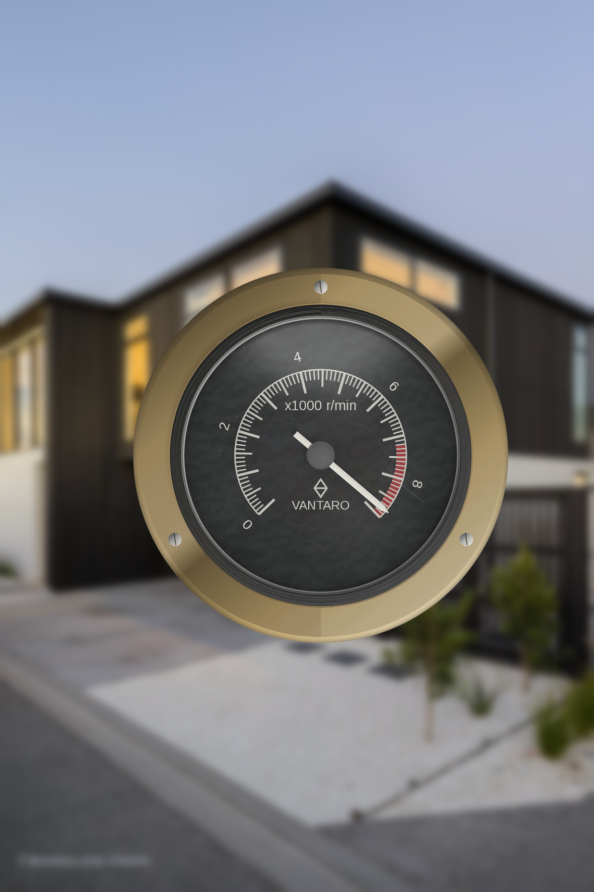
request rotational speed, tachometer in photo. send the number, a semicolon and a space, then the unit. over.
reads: 8800; rpm
